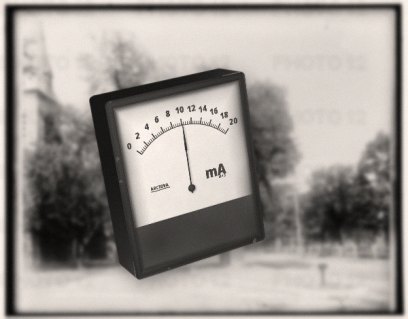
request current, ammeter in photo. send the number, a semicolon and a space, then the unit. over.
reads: 10; mA
